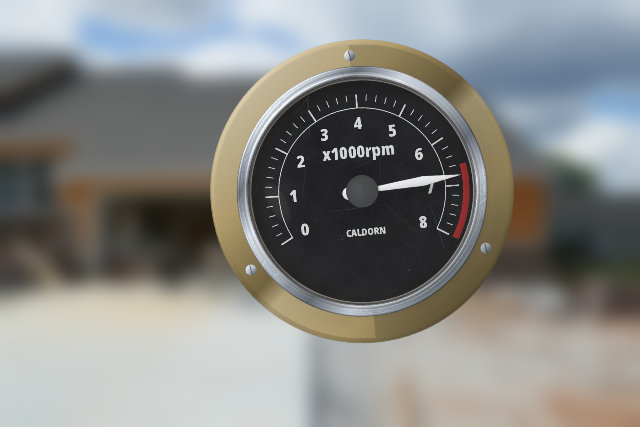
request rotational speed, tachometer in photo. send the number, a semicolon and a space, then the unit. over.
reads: 6800; rpm
